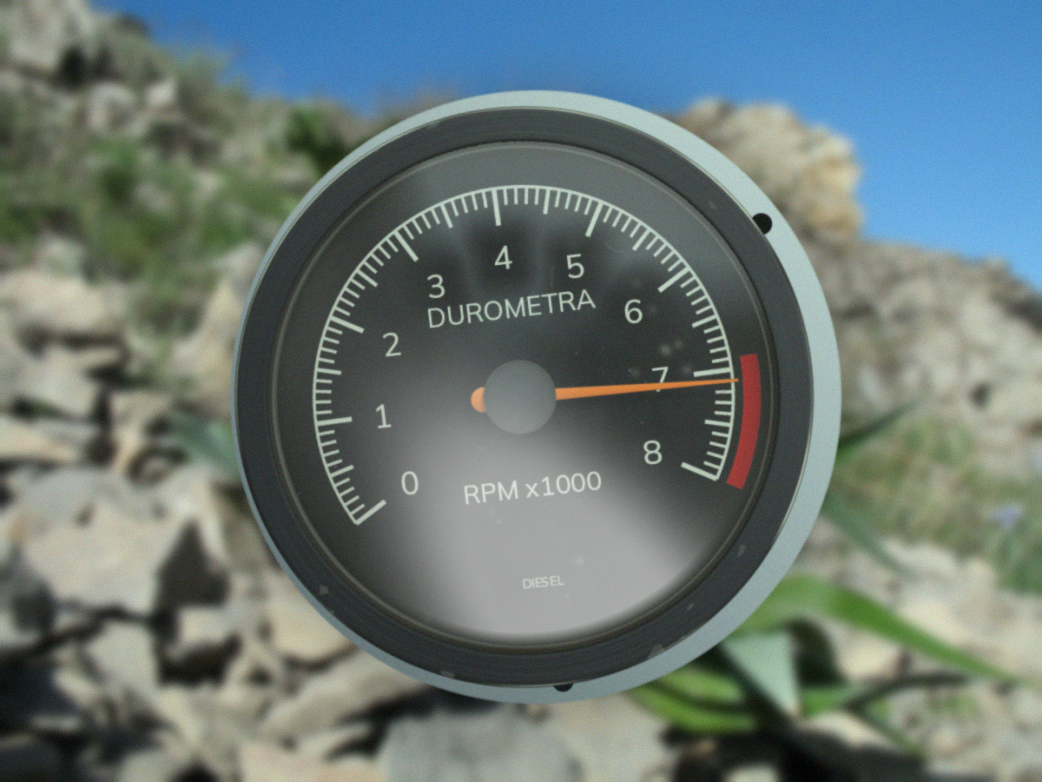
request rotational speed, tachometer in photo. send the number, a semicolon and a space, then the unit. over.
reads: 7100; rpm
